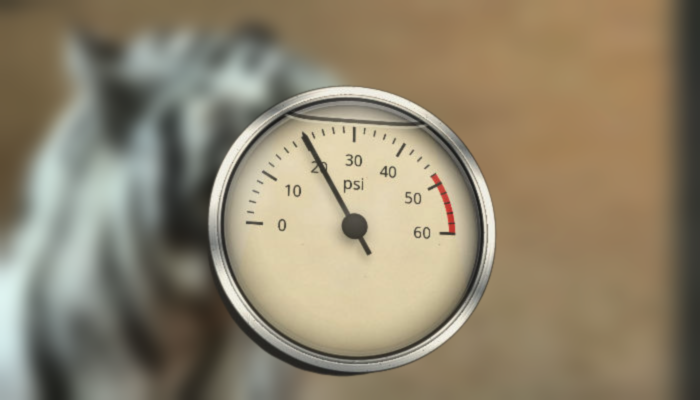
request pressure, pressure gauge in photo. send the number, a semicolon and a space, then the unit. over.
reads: 20; psi
